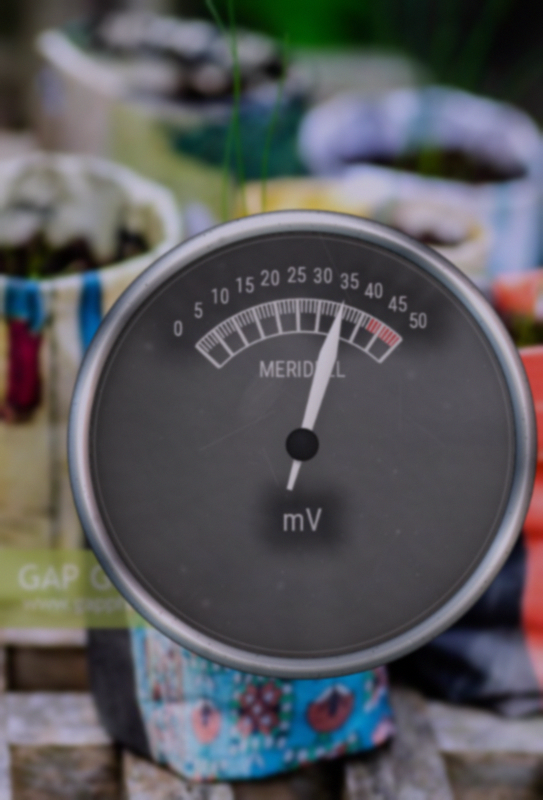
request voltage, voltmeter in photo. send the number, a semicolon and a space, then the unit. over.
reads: 35; mV
